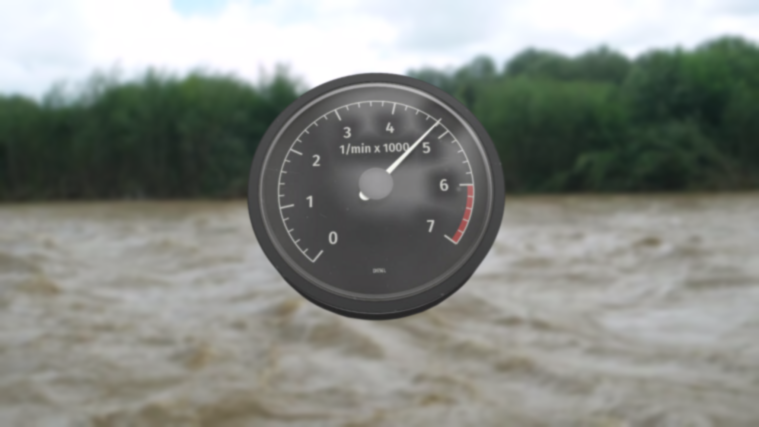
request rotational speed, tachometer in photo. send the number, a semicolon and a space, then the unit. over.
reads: 4800; rpm
